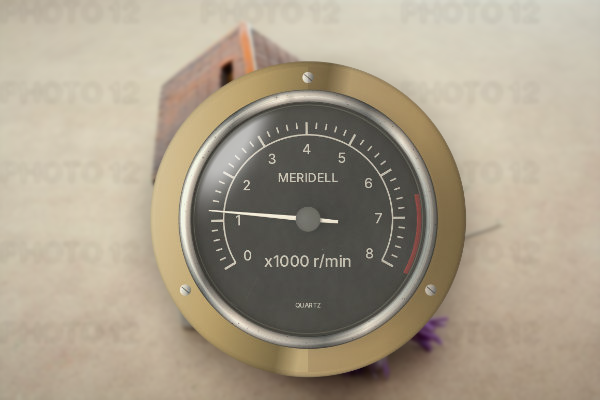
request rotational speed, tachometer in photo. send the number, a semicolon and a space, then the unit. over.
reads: 1200; rpm
